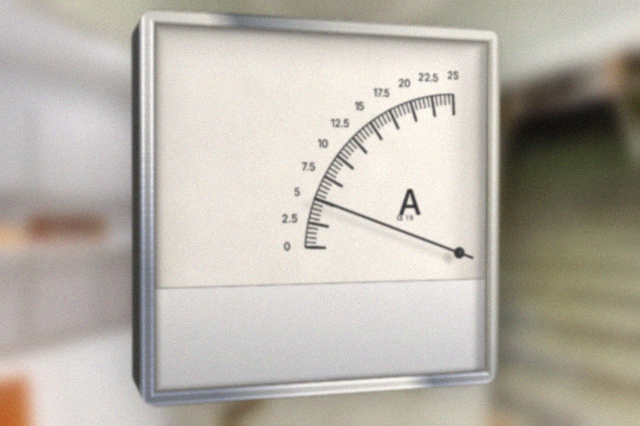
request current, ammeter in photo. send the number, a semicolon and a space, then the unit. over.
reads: 5; A
